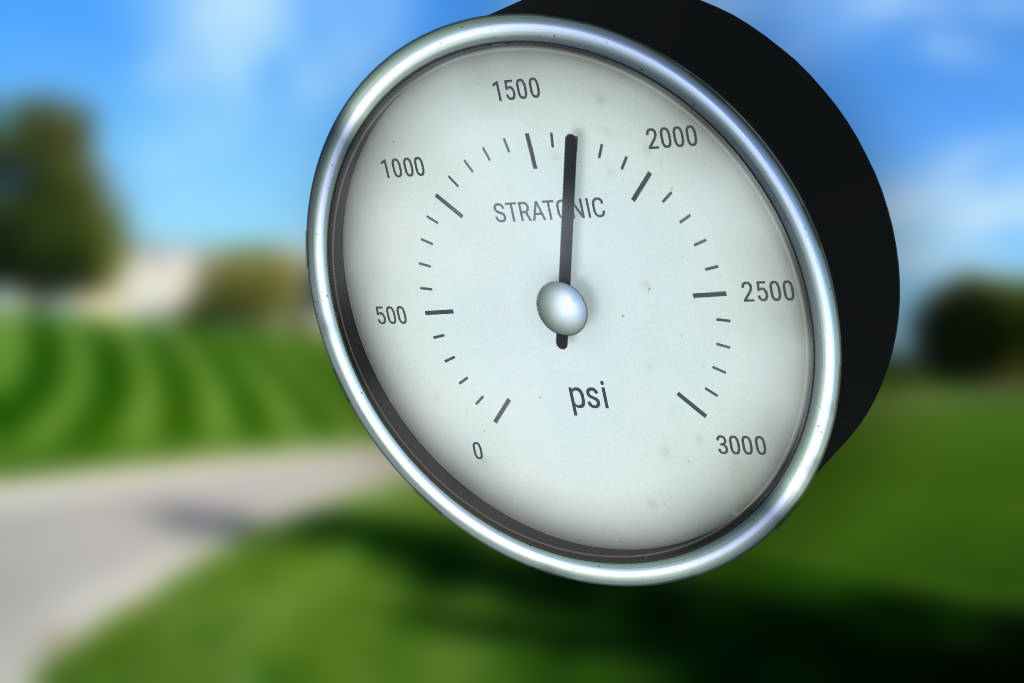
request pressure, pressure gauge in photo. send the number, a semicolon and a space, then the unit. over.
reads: 1700; psi
